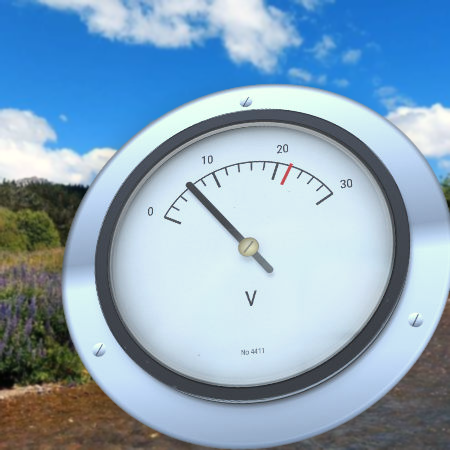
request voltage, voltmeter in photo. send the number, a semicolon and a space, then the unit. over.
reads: 6; V
